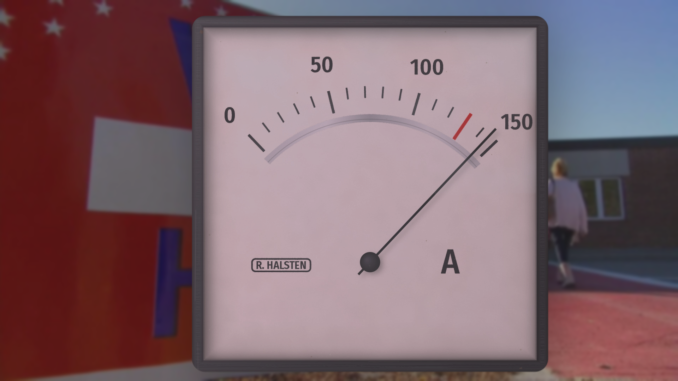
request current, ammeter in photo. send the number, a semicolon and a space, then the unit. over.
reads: 145; A
